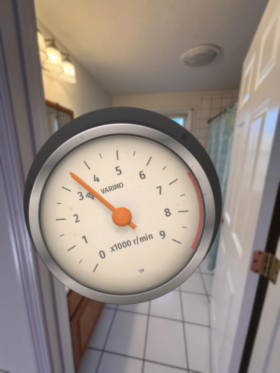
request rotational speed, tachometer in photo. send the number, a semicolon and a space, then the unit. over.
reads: 3500; rpm
